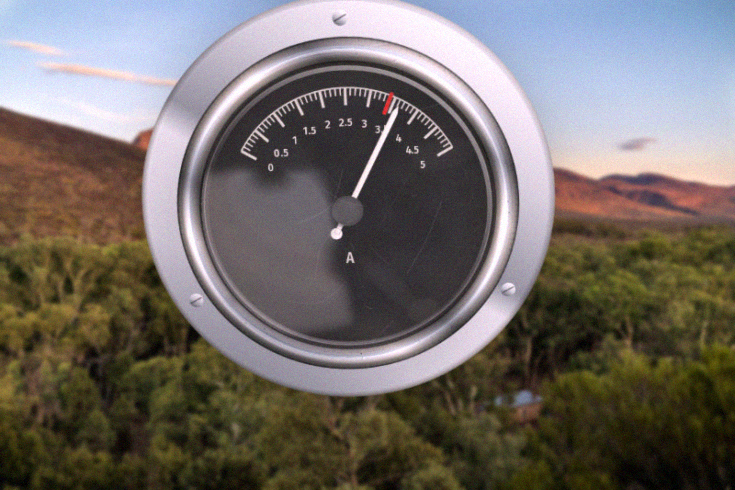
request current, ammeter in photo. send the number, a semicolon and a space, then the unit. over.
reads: 3.6; A
